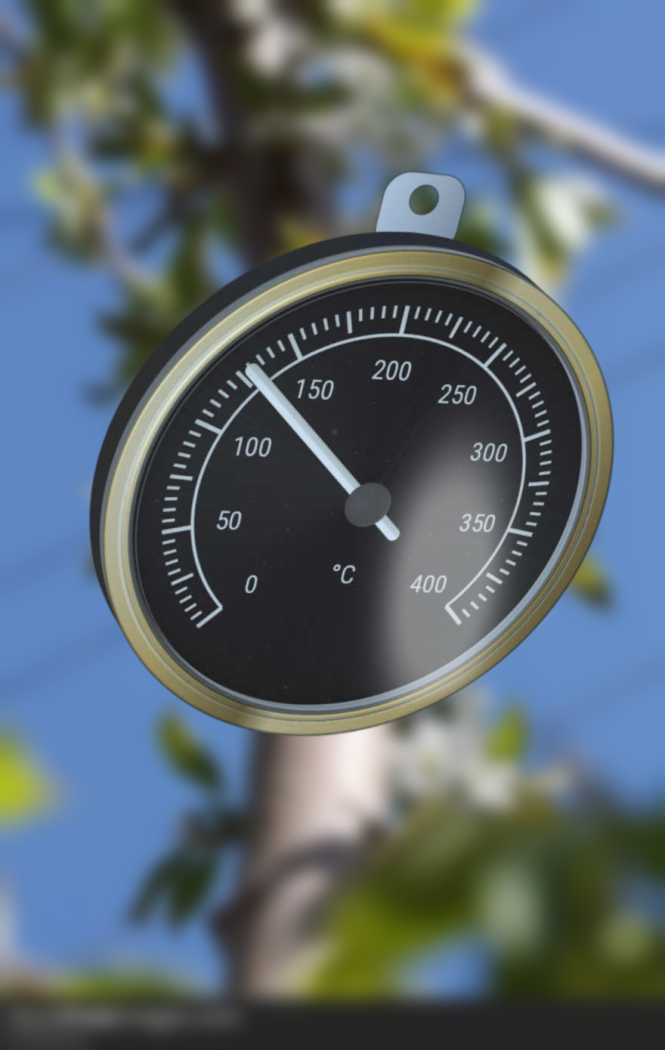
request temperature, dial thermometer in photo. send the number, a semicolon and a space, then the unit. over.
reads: 130; °C
